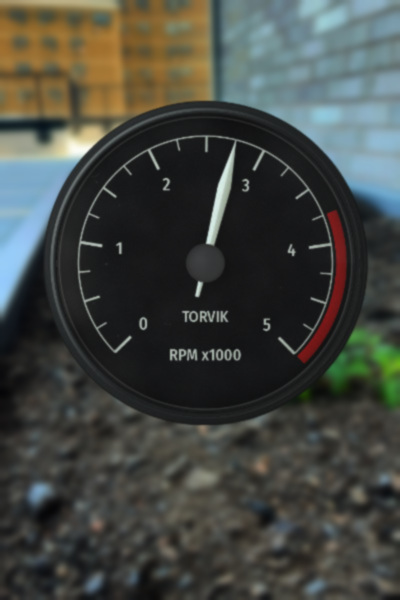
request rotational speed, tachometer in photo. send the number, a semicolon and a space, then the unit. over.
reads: 2750; rpm
